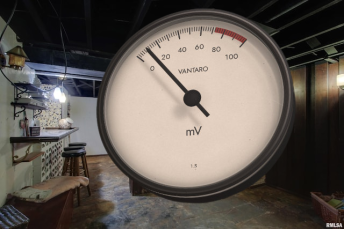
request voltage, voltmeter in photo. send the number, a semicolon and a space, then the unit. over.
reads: 10; mV
